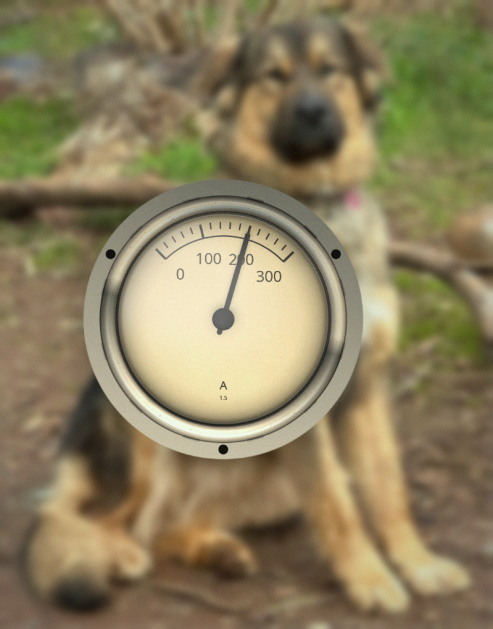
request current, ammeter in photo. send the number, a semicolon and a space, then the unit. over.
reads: 200; A
